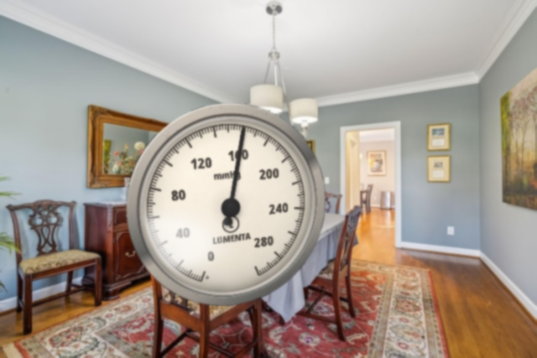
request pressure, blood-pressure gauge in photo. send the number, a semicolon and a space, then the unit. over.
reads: 160; mmHg
